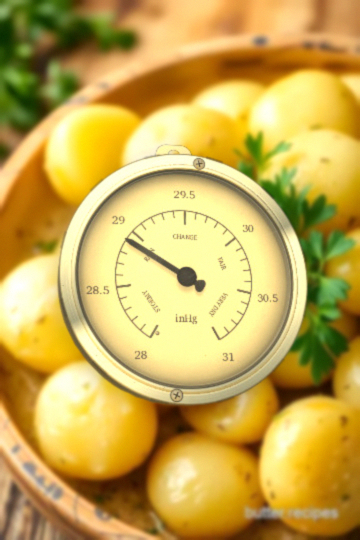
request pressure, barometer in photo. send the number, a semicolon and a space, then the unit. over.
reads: 28.9; inHg
